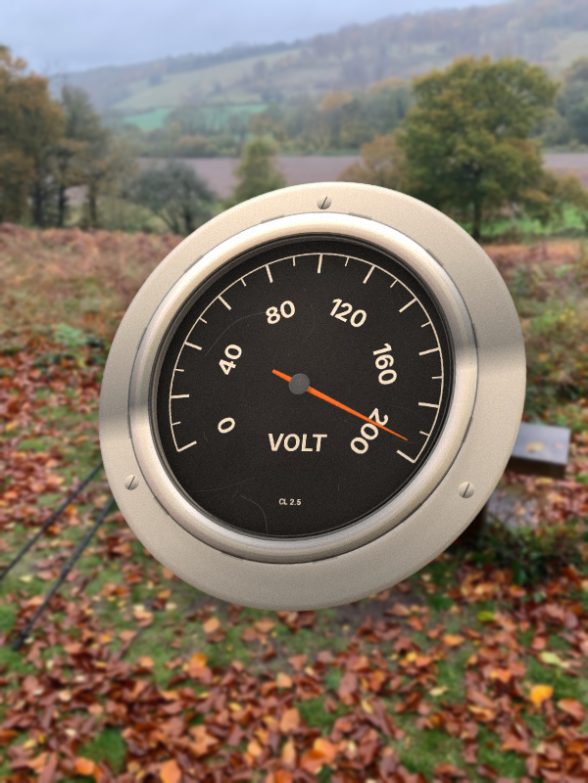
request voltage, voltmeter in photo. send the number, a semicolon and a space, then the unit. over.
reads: 195; V
